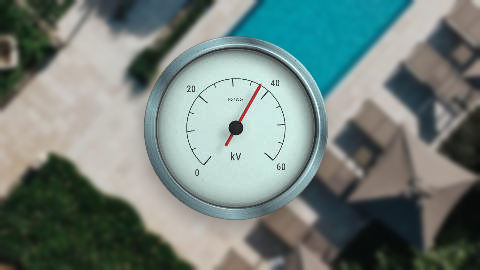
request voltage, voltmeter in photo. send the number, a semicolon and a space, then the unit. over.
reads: 37.5; kV
